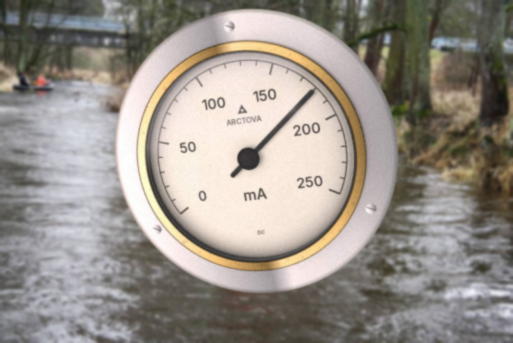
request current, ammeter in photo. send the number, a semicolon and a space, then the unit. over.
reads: 180; mA
